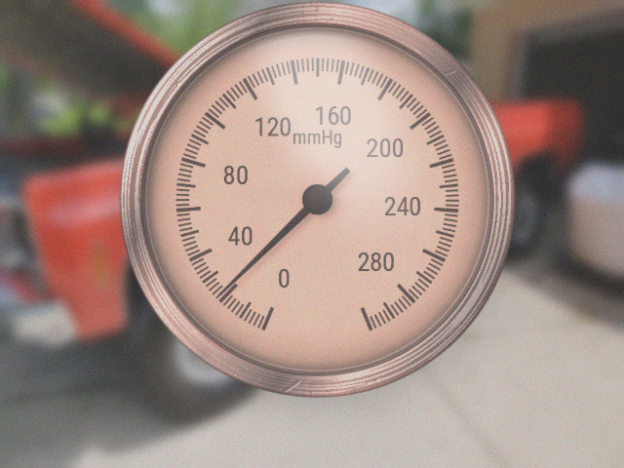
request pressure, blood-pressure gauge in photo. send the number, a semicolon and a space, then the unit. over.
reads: 22; mmHg
